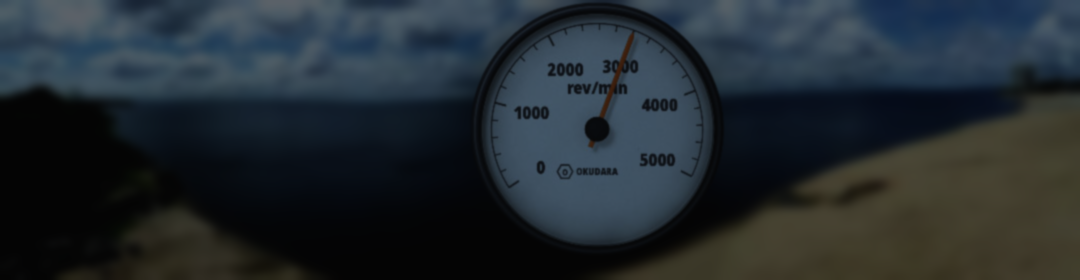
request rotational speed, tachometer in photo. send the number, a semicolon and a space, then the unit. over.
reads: 3000; rpm
